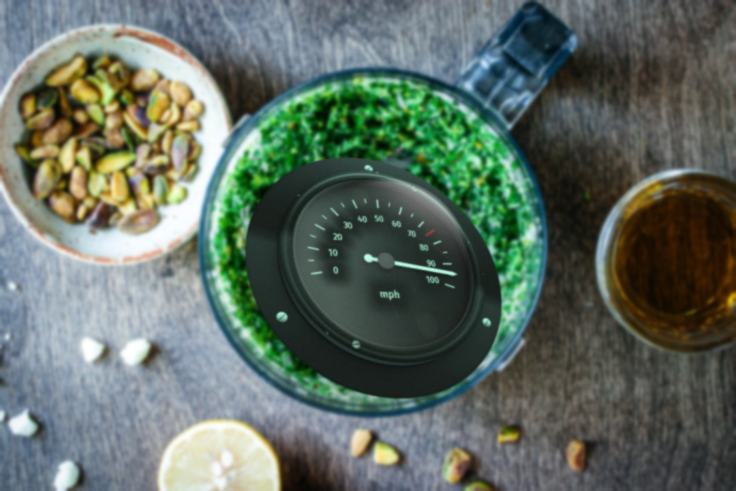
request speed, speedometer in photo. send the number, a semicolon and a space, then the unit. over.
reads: 95; mph
